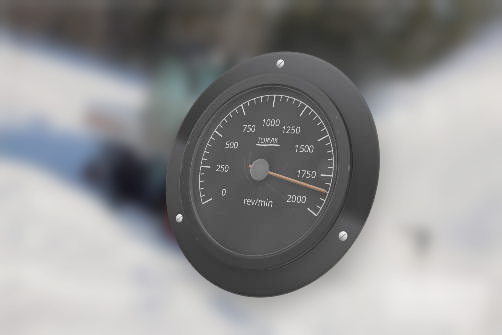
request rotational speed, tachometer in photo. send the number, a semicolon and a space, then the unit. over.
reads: 1850; rpm
